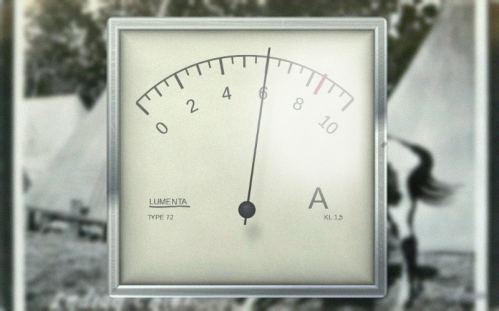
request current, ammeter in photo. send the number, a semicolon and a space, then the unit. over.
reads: 6; A
